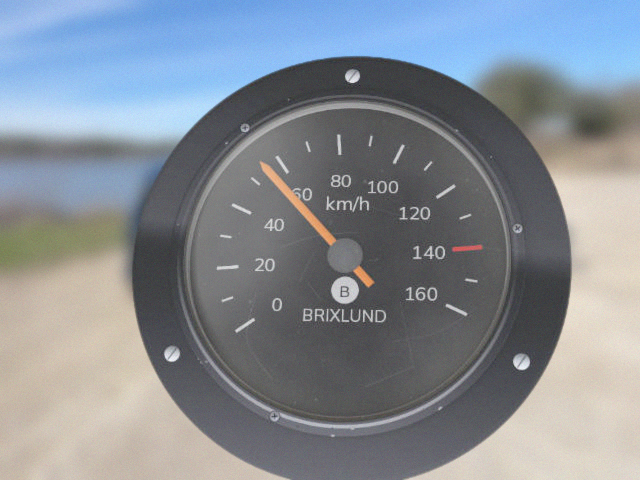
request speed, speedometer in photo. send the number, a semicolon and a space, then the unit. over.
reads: 55; km/h
